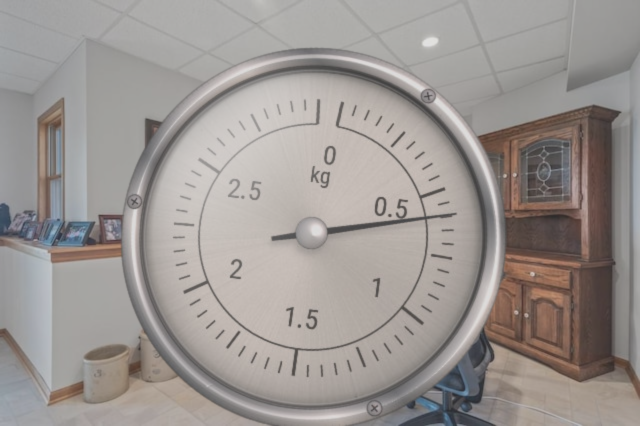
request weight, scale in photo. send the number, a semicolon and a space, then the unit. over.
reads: 0.6; kg
